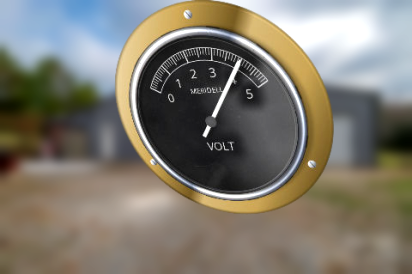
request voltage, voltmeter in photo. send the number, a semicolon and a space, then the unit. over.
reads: 4; V
